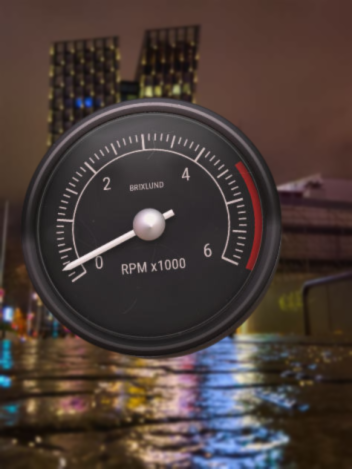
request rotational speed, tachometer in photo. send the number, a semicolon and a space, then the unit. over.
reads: 200; rpm
